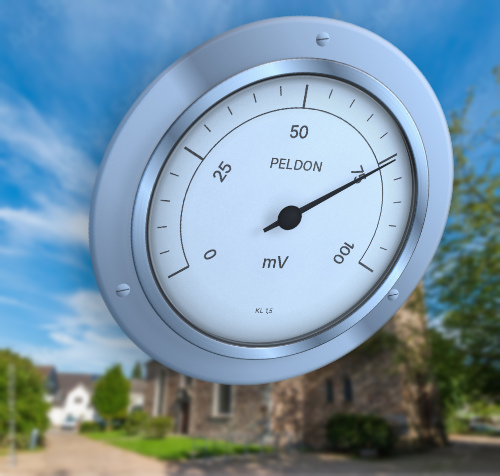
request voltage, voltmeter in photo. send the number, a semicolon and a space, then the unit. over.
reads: 75; mV
